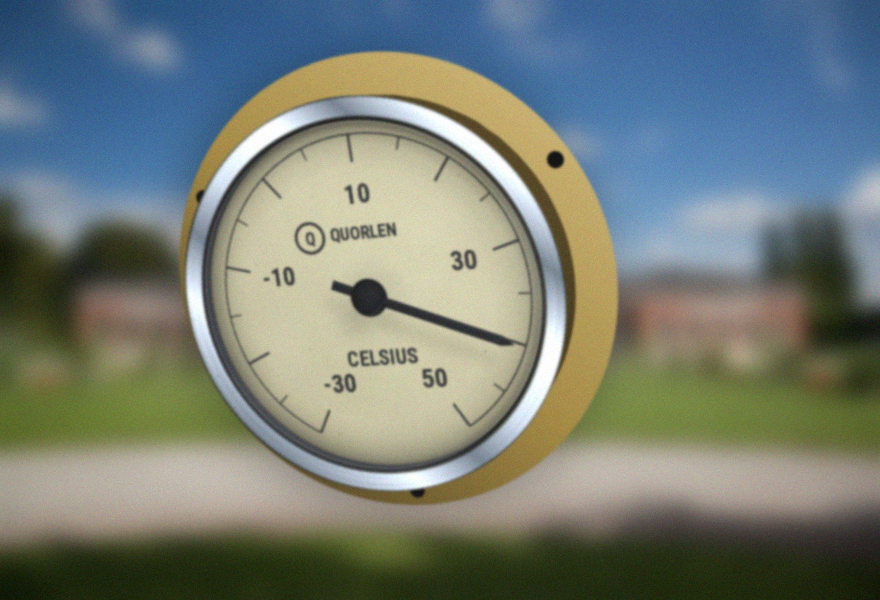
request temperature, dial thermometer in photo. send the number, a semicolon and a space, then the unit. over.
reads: 40; °C
